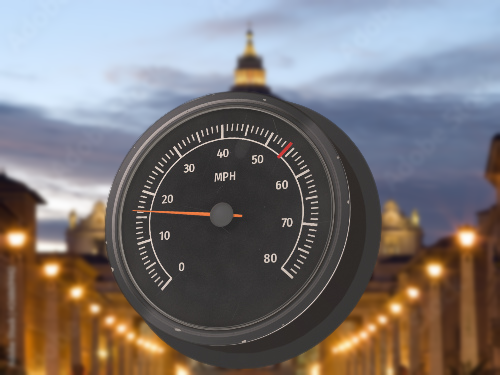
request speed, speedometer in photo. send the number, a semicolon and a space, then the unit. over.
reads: 16; mph
